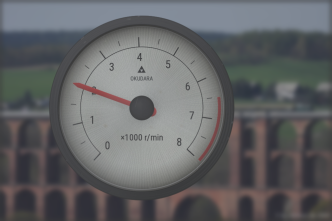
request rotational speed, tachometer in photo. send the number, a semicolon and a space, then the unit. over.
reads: 2000; rpm
